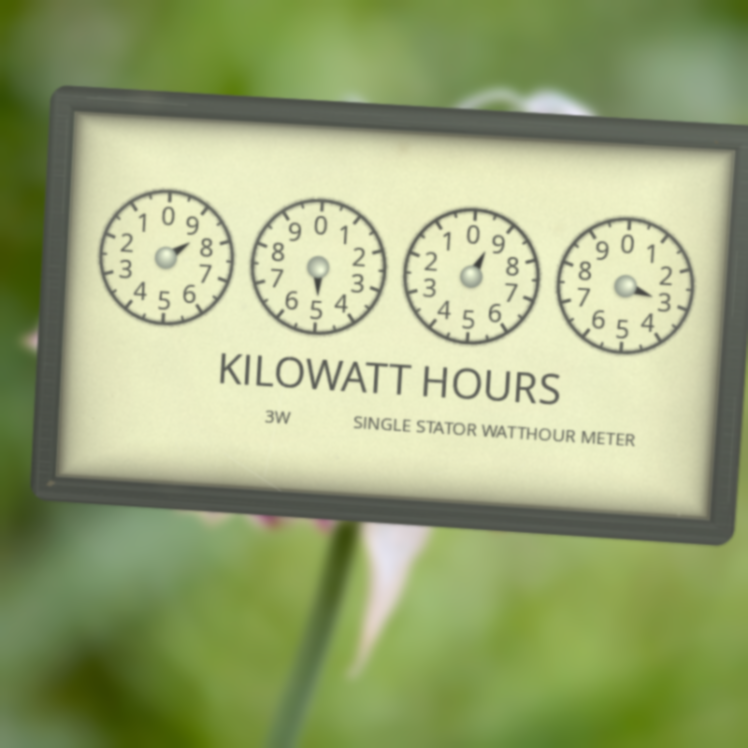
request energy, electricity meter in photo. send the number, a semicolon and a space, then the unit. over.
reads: 8493; kWh
